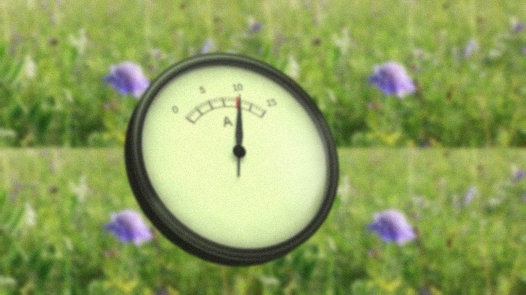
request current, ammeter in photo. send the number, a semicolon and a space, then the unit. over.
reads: 10; A
